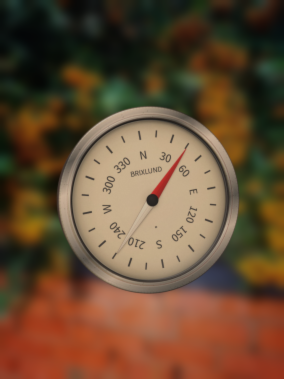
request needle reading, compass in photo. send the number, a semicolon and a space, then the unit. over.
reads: 45; °
